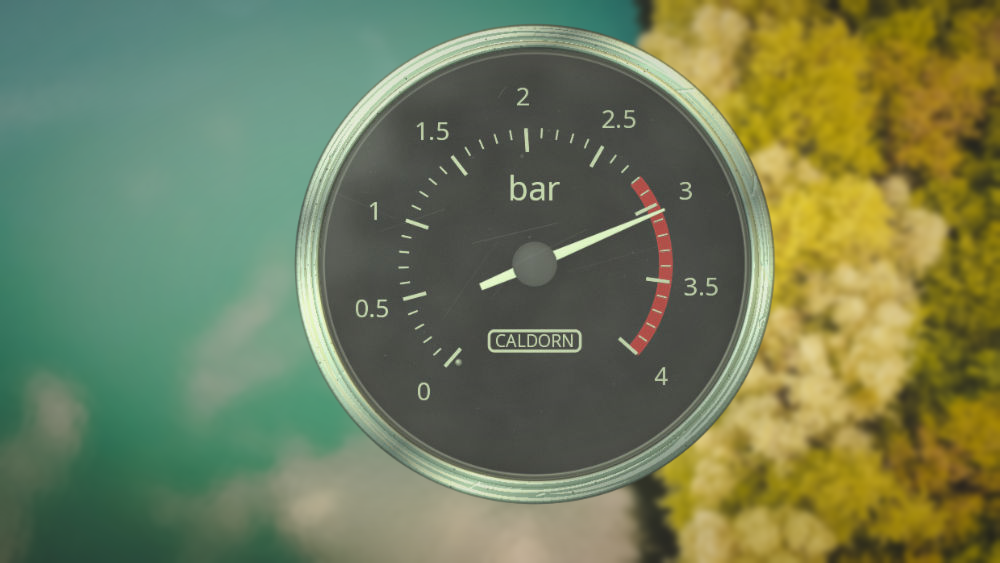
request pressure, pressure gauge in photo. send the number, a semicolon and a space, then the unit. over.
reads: 3.05; bar
